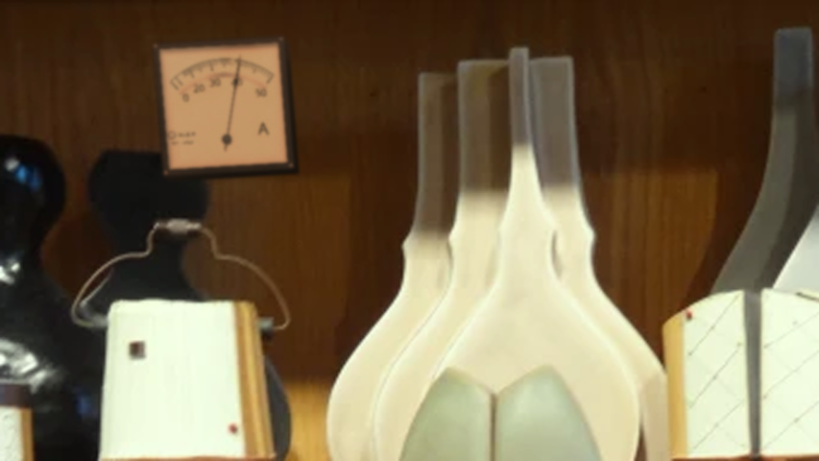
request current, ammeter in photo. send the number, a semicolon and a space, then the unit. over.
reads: 40; A
